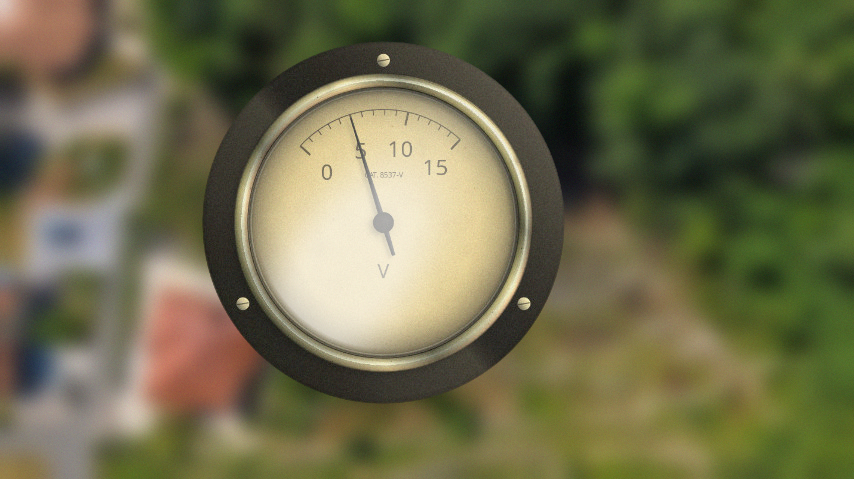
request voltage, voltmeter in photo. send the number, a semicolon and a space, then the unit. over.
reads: 5; V
